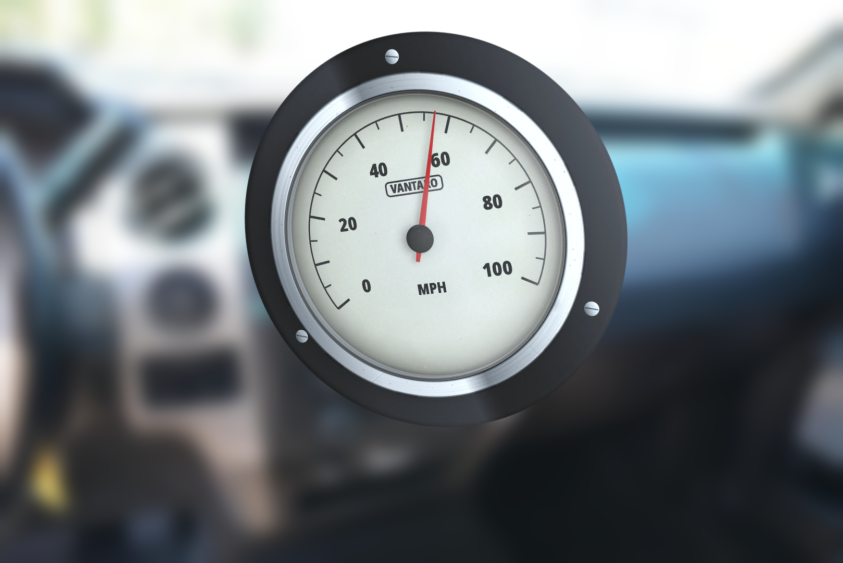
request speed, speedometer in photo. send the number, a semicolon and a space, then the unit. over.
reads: 57.5; mph
